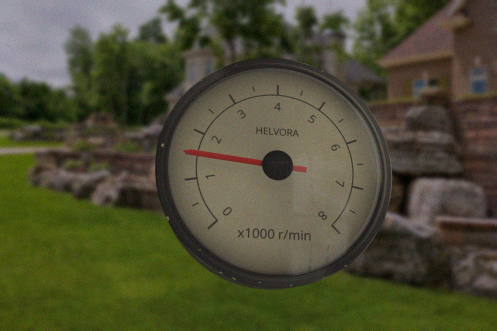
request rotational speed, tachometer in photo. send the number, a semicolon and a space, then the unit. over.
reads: 1500; rpm
